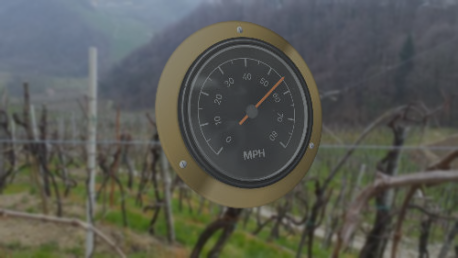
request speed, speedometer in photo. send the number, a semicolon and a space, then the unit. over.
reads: 55; mph
